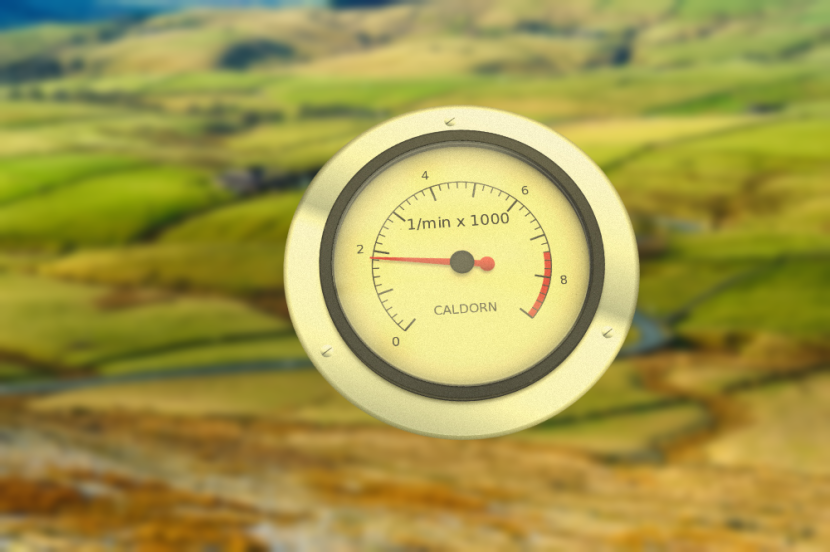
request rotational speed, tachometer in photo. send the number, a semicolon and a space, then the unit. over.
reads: 1800; rpm
